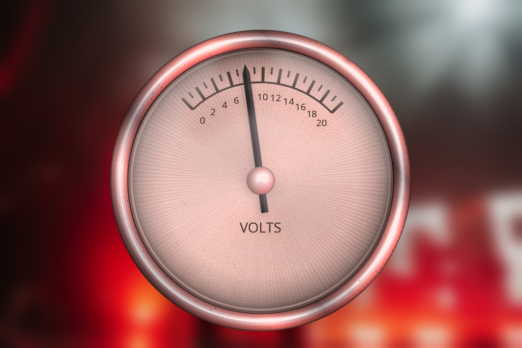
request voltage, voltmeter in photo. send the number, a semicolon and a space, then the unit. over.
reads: 8; V
